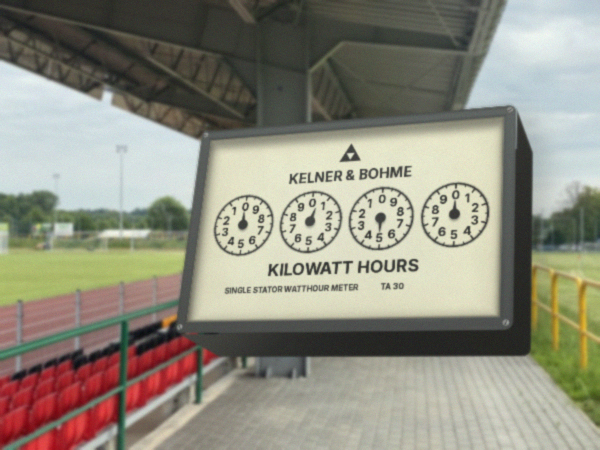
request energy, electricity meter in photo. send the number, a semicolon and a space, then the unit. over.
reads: 50; kWh
